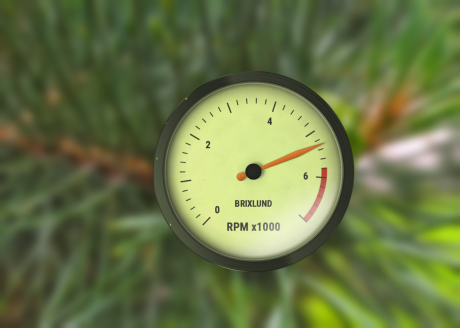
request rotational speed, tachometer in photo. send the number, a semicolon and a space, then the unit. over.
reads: 5300; rpm
